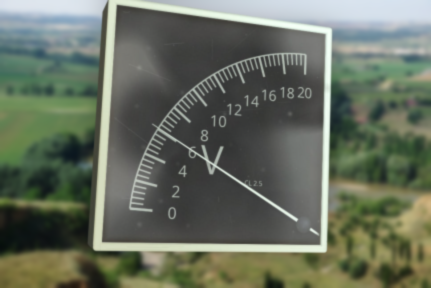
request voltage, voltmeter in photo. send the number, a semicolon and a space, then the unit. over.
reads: 6; V
